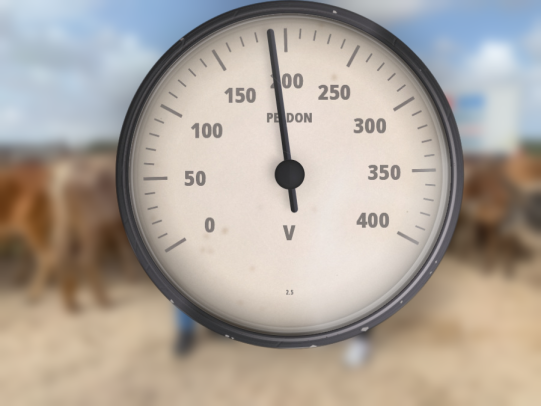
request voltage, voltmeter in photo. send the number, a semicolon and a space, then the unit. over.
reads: 190; V
